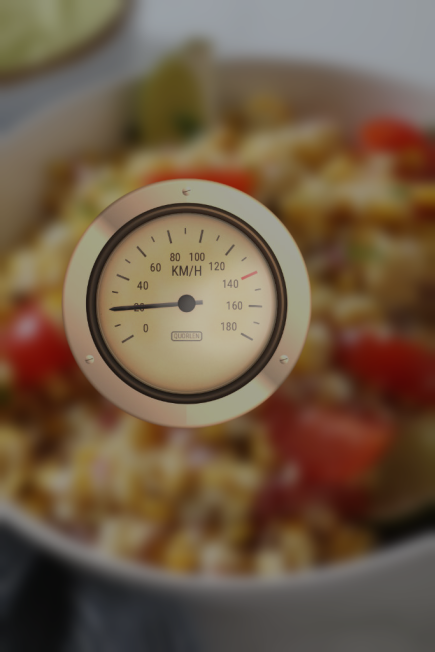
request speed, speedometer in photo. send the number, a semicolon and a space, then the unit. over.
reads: 20; km/h
